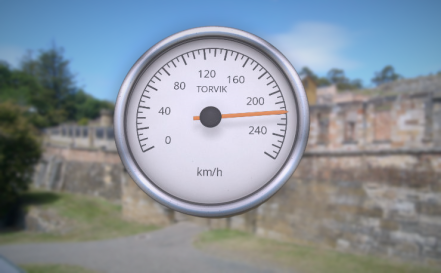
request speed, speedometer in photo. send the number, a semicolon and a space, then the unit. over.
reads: 220; km/h
